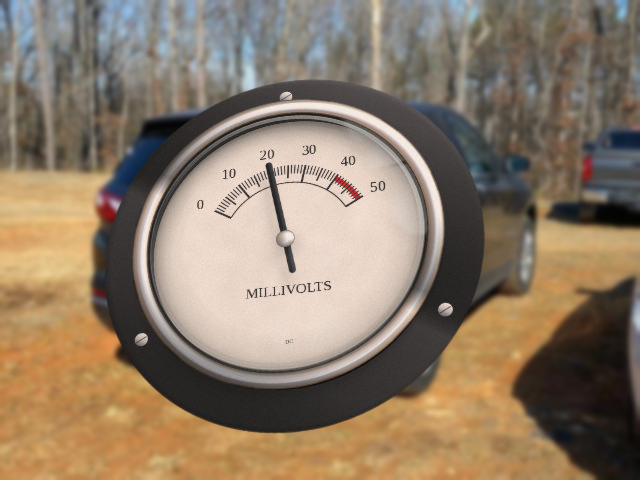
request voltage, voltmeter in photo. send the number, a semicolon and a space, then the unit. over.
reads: 20; mV
